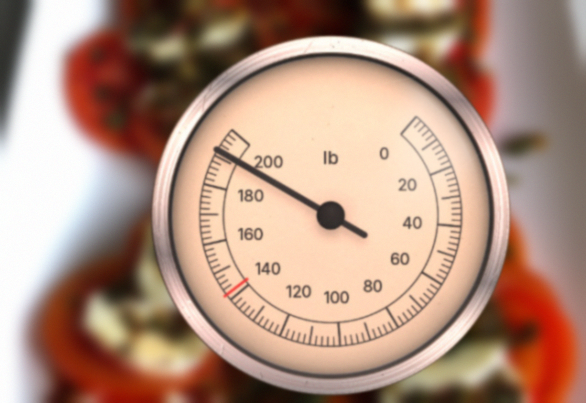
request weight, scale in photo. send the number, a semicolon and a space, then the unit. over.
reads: 192; lb
